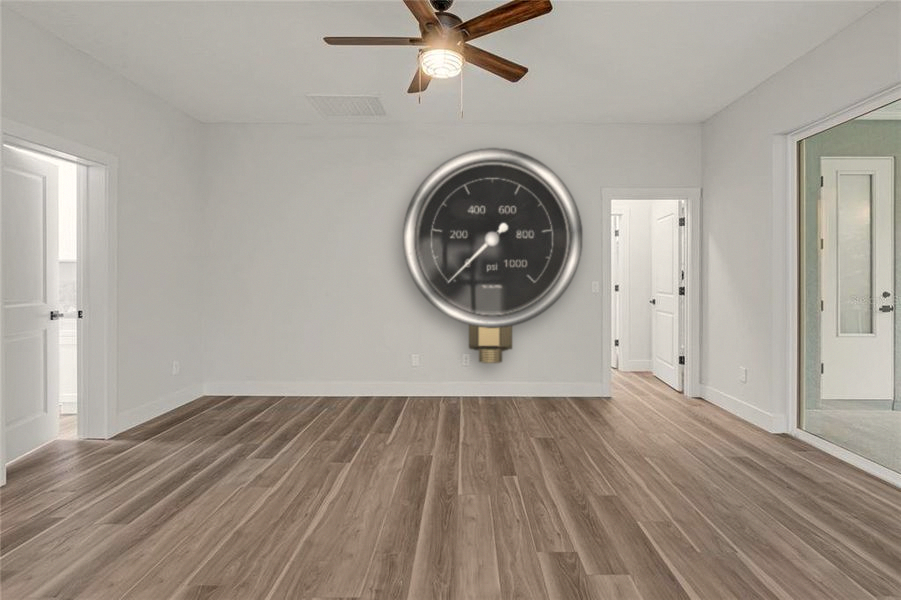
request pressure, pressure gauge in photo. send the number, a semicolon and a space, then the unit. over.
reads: 0; psi
